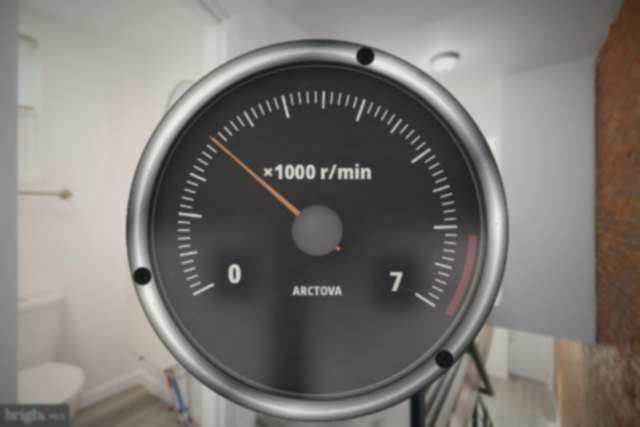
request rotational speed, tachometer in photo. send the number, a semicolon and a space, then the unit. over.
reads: 2000; rpm
